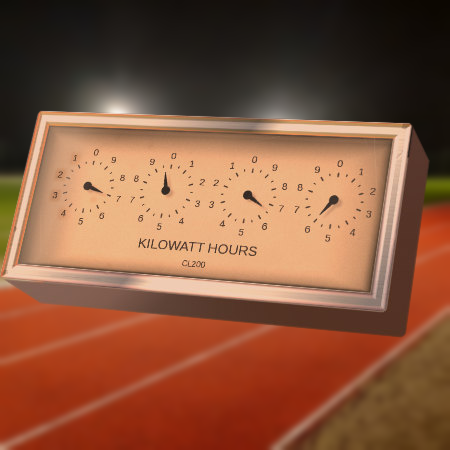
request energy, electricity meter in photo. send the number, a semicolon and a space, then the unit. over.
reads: 6966; kWh
